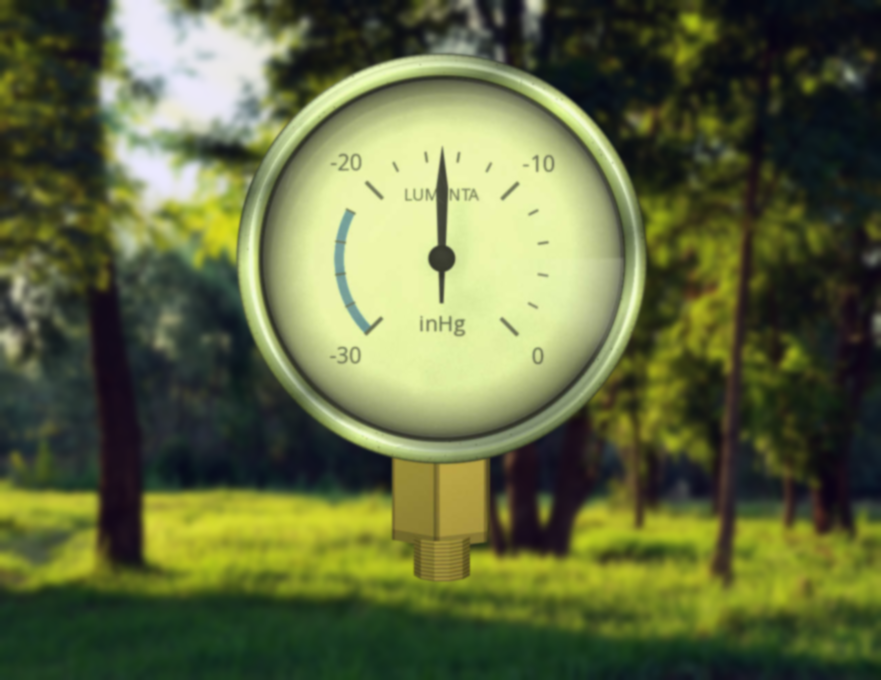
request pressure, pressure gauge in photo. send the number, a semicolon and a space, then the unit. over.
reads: -15; inHg
